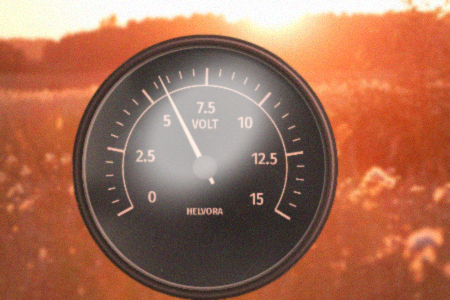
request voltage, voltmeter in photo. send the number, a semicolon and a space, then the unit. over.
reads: 5.75; V
